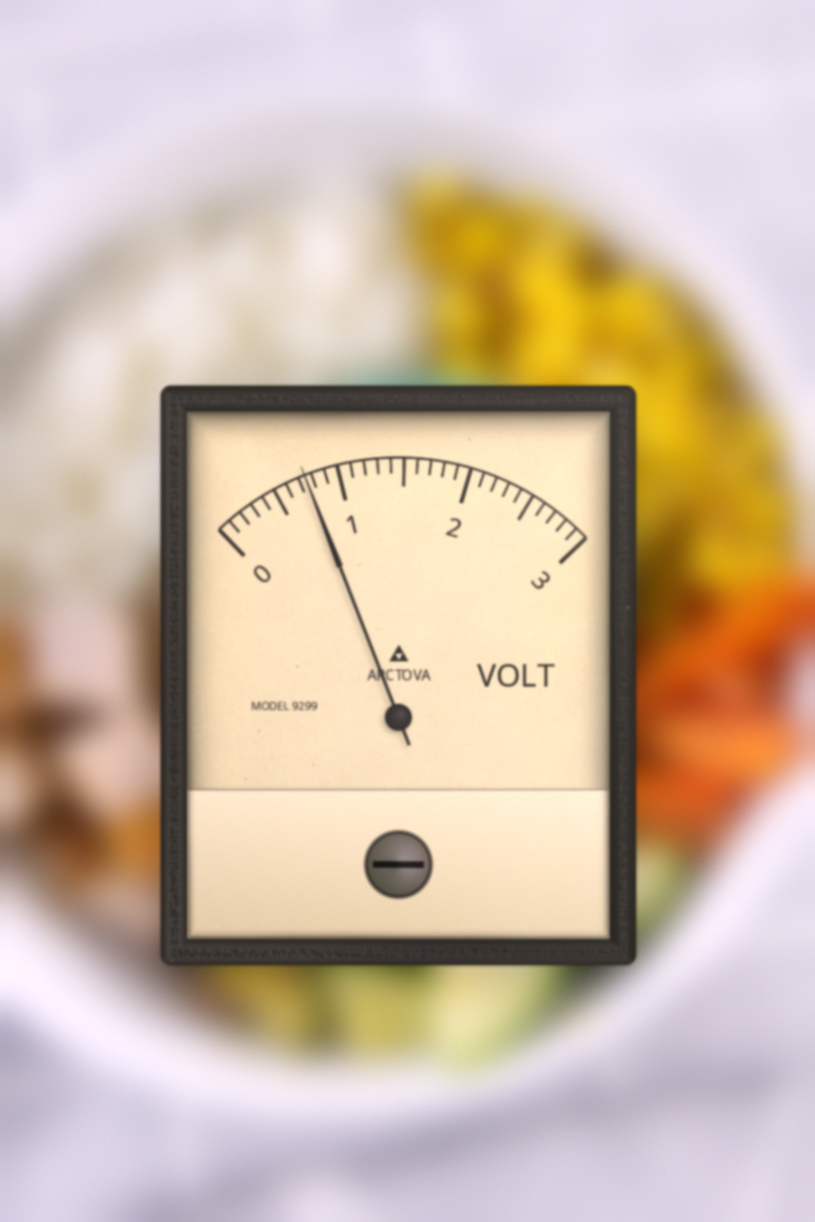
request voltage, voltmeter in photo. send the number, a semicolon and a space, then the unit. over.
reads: 0.75; V
